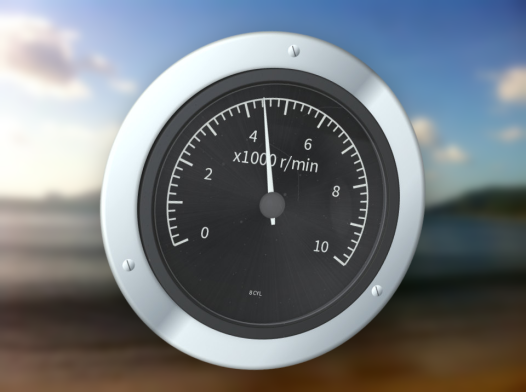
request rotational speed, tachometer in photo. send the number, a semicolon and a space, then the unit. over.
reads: 4400; rpm
